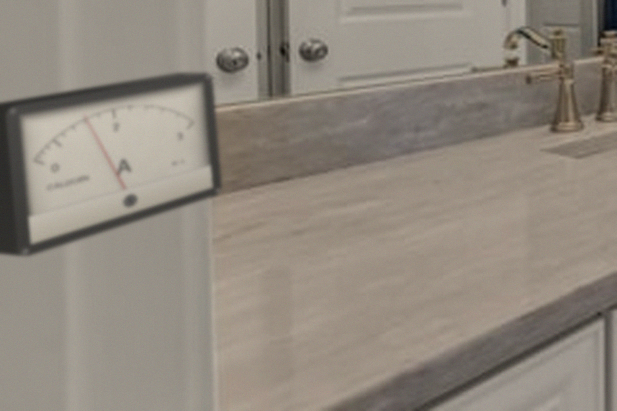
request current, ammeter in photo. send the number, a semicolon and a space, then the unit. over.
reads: 1.6; A
